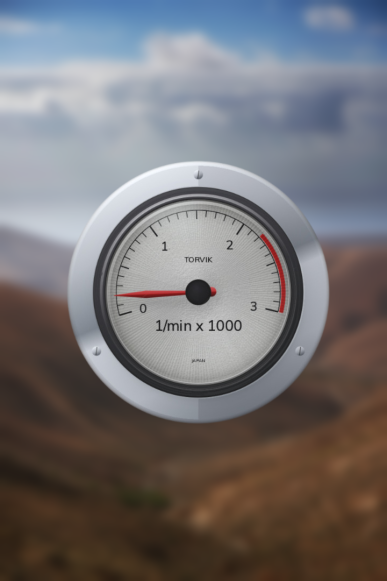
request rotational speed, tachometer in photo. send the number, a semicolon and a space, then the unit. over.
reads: 200; rpm
